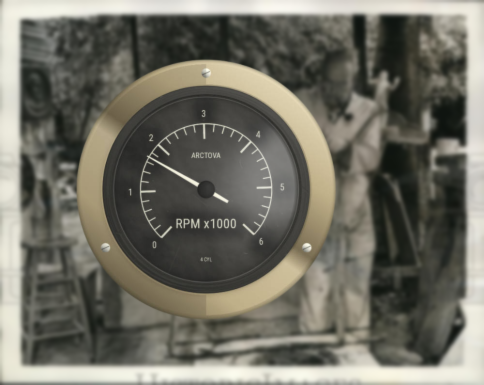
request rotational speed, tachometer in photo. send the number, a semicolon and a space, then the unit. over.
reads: 1700; rpm
